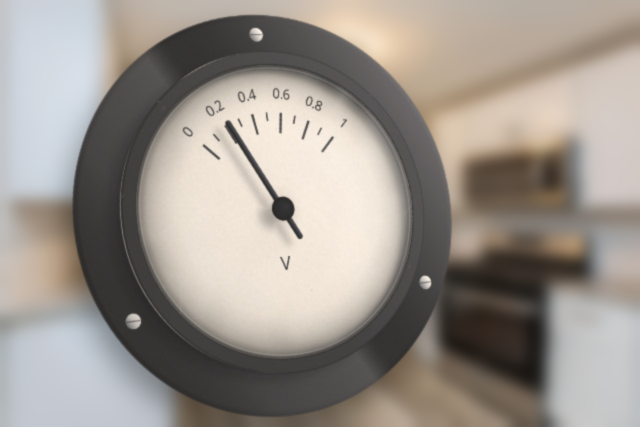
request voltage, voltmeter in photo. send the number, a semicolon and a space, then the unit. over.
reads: 0.2; V
